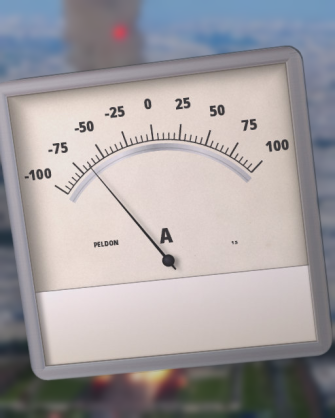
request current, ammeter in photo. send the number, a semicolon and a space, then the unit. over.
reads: -65; A
